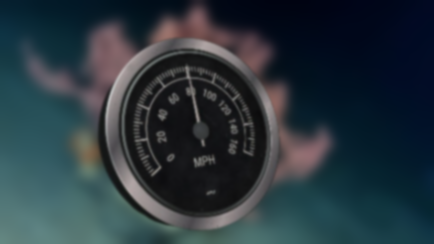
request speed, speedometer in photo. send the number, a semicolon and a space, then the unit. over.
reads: 80; mph
